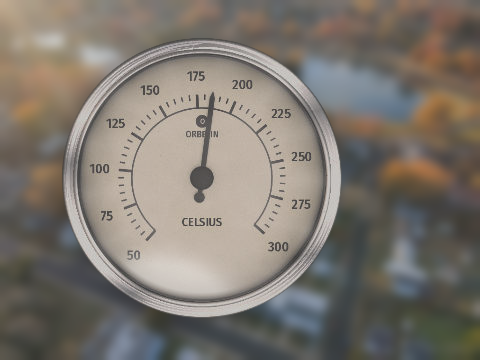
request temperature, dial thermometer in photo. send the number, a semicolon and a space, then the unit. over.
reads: 185; °C
